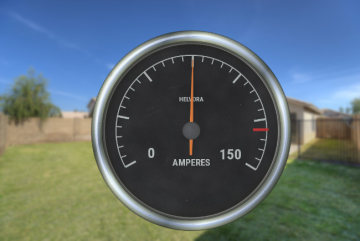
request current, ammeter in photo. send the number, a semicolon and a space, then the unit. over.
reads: 75; A
